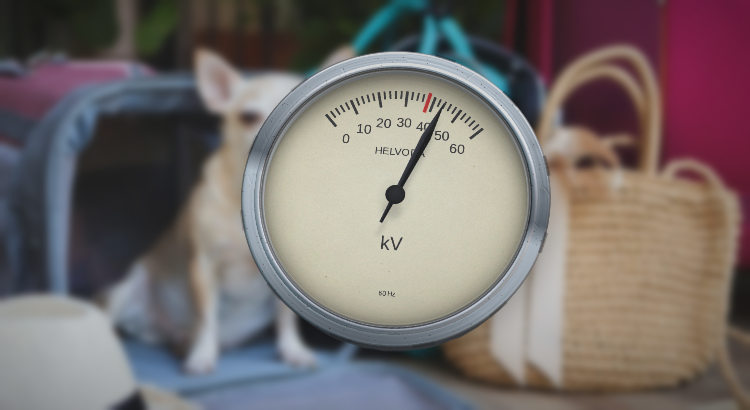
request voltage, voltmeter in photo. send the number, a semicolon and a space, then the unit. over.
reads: 44; kV
